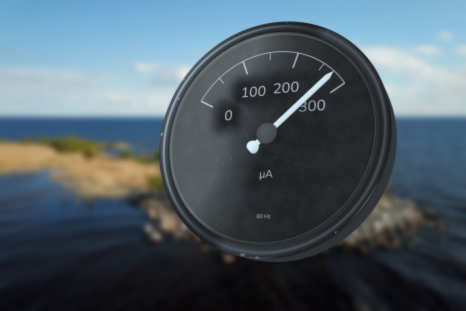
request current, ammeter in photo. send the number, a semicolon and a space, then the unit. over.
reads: 275; µA
